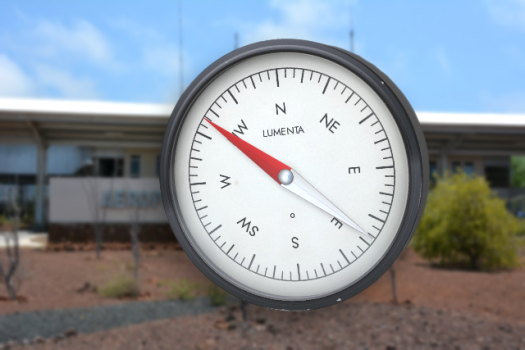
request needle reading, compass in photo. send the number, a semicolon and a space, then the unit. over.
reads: 310; °
